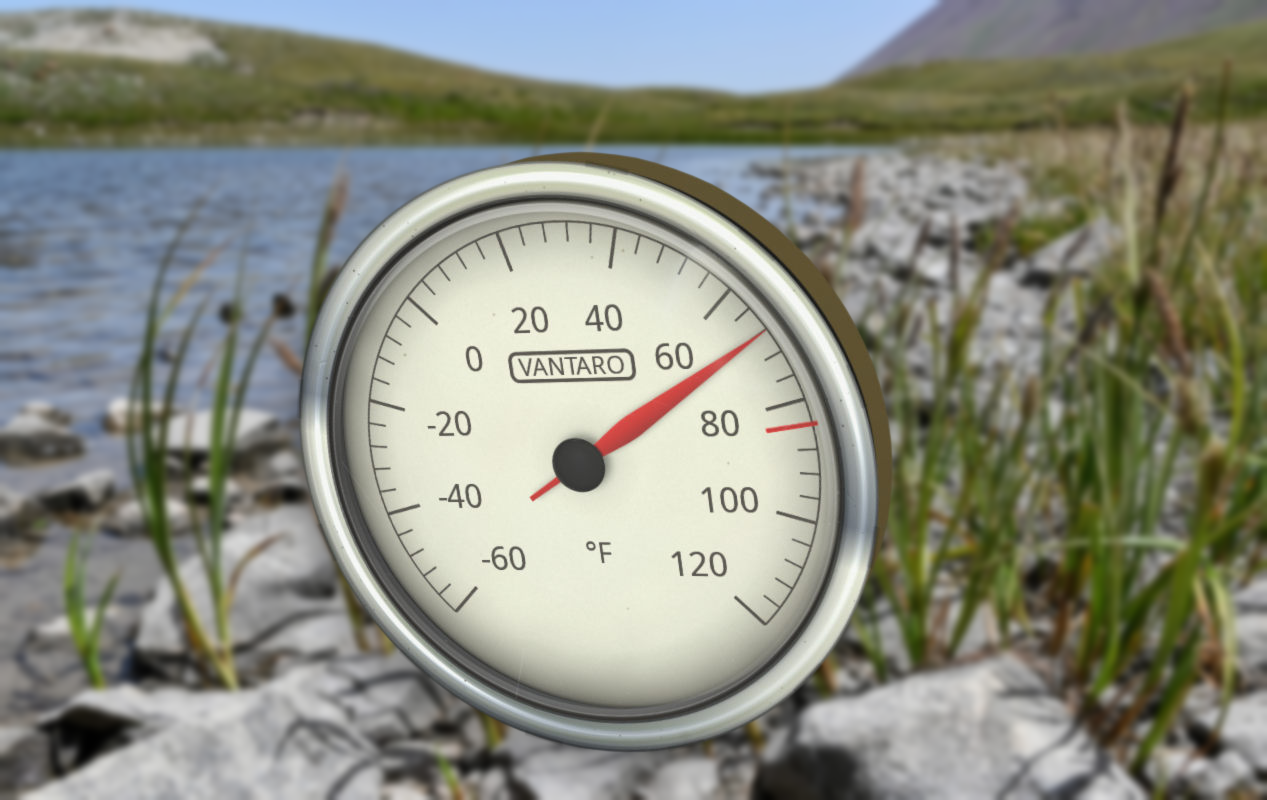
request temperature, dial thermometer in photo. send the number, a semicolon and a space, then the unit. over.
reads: 68; °F
